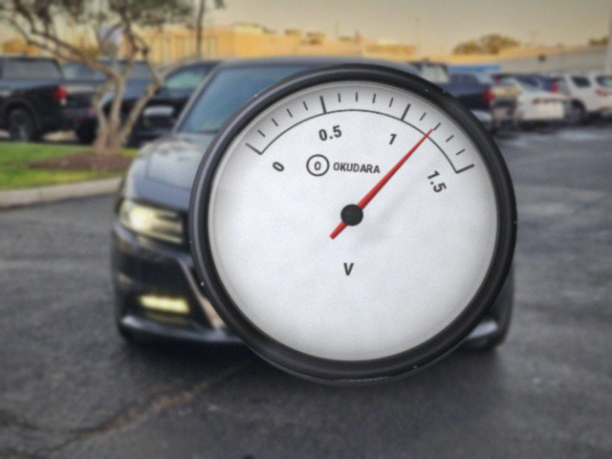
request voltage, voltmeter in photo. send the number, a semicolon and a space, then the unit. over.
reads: 1.2; V
